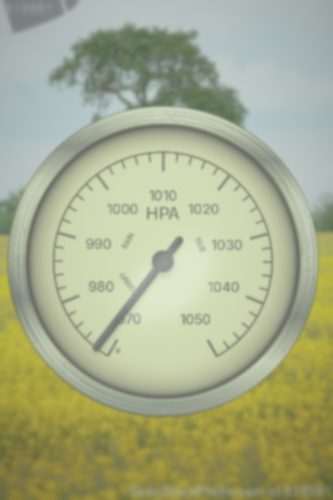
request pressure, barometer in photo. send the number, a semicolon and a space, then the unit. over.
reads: 972; hPa
